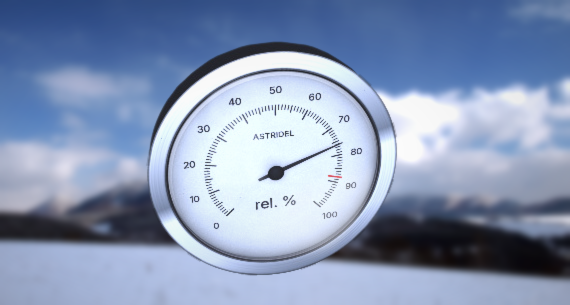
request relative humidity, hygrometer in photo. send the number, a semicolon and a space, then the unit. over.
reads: 75; %
